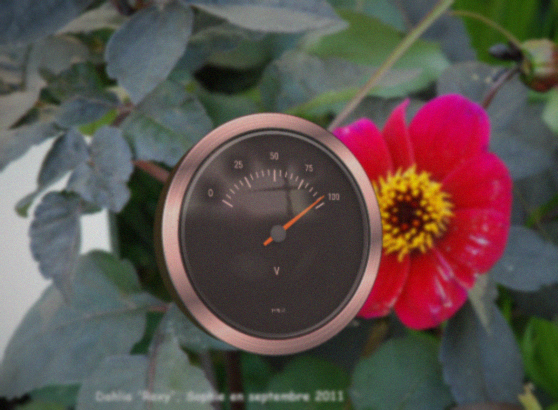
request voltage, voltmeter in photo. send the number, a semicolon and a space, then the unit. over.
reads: 95; V
